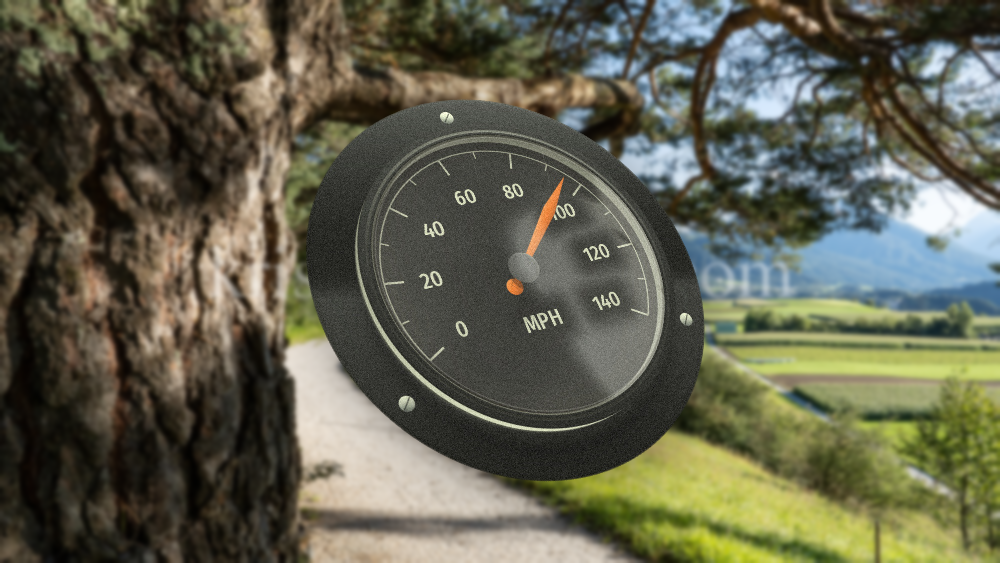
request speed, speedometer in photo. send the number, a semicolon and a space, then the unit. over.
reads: 95; mph
